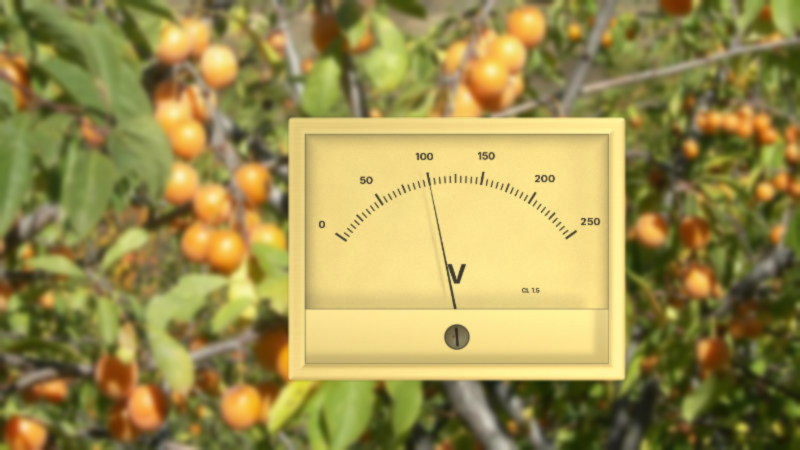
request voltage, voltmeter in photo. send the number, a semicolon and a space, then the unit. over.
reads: 100; V
